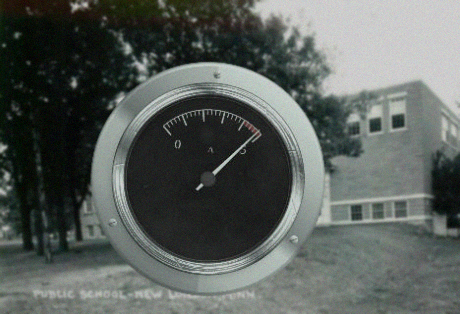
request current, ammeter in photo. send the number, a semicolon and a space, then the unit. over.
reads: 4.8; A
